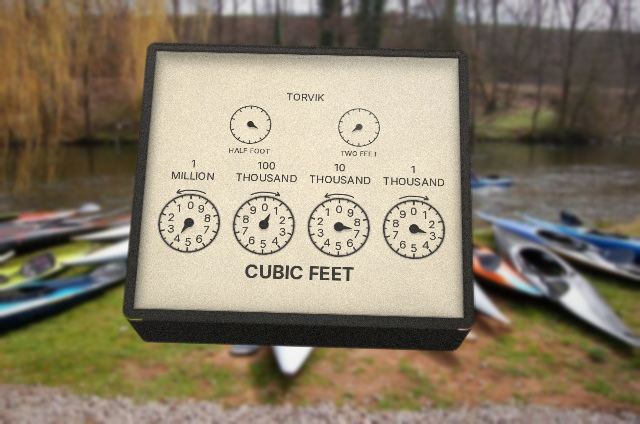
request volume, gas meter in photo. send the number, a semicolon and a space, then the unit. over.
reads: 407300; ft³
